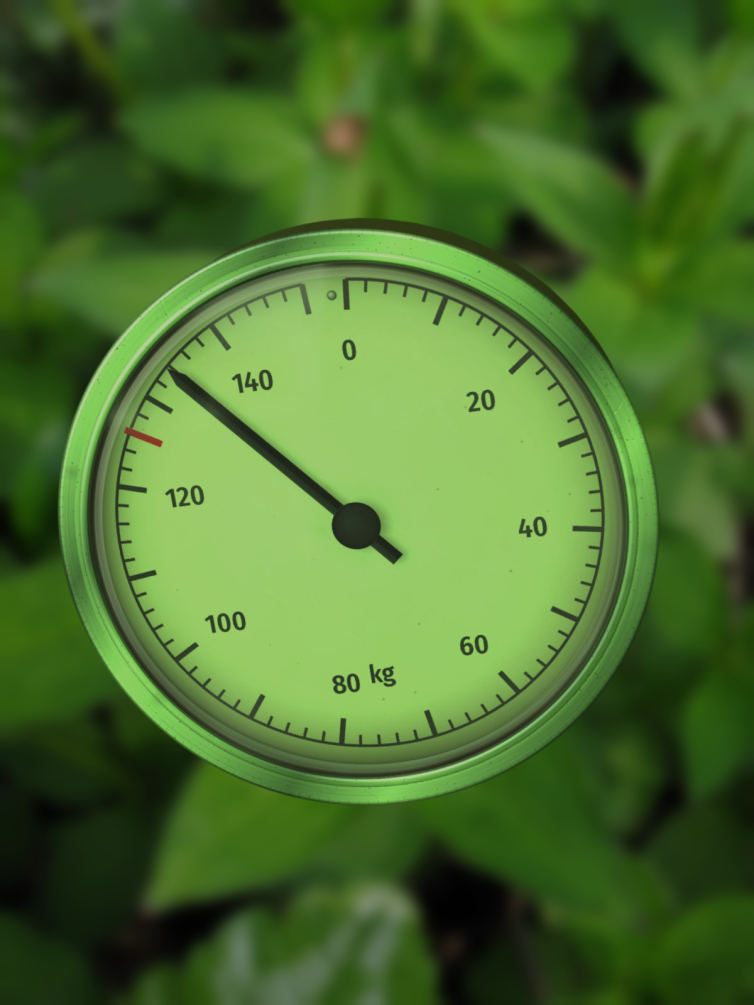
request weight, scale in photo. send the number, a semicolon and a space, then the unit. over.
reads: 134; kg
